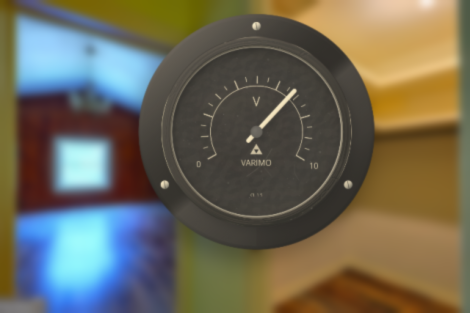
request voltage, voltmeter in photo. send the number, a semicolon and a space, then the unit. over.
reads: 6.75; V
